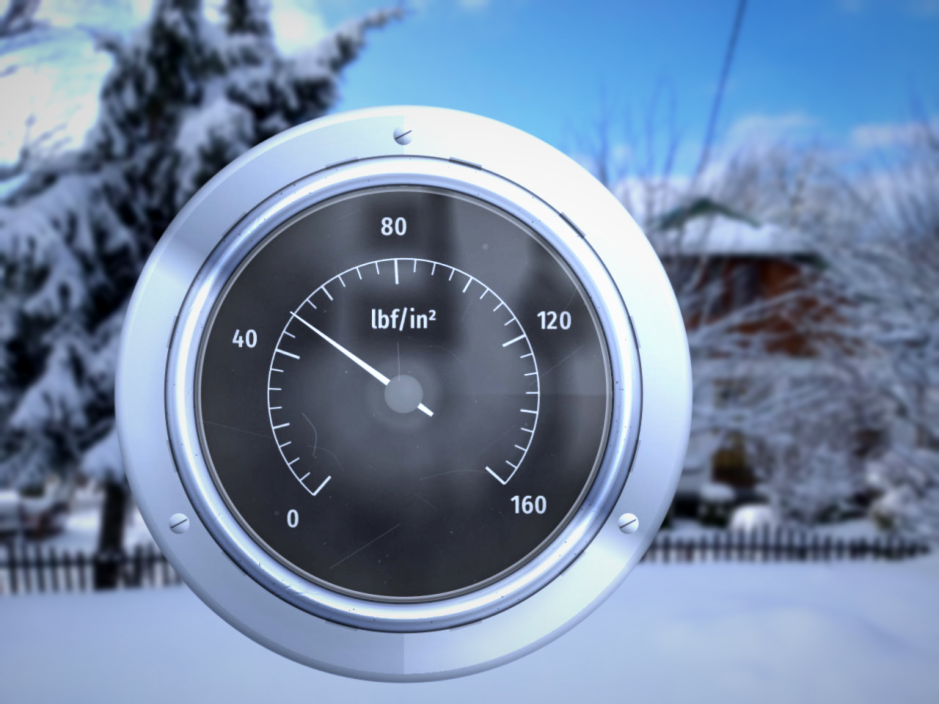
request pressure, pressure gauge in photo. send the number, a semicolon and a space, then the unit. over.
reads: 50; psi
